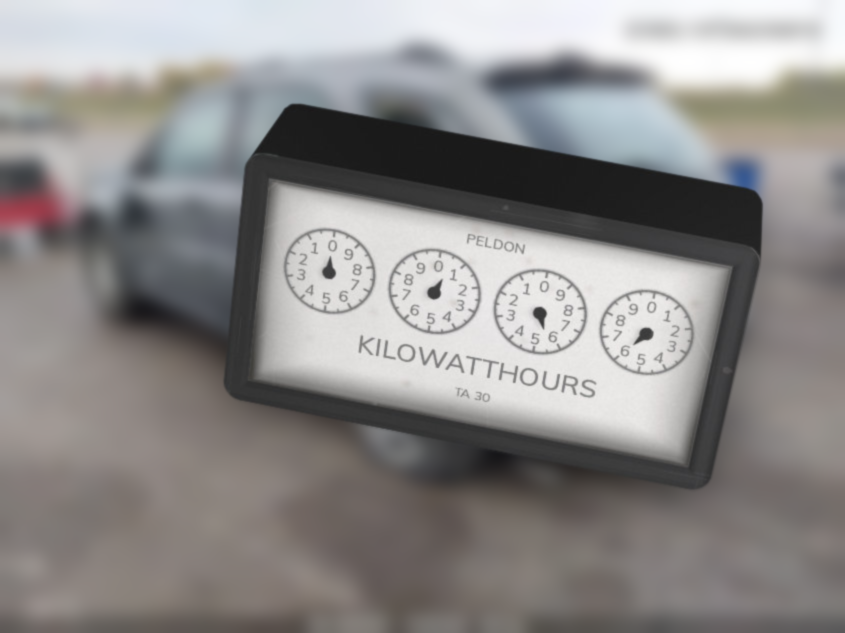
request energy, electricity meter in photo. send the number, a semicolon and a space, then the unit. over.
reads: 56; kWh
